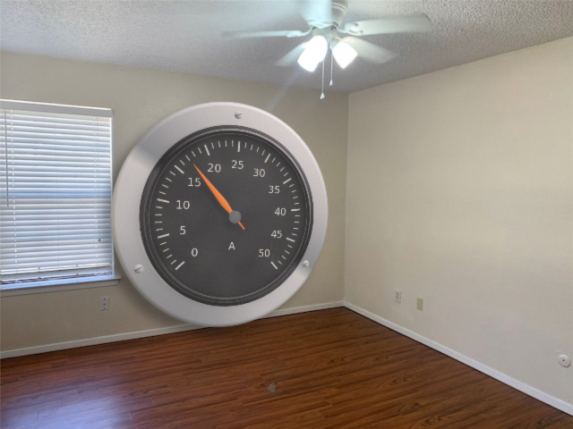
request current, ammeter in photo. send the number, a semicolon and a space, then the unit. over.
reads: 17; A
